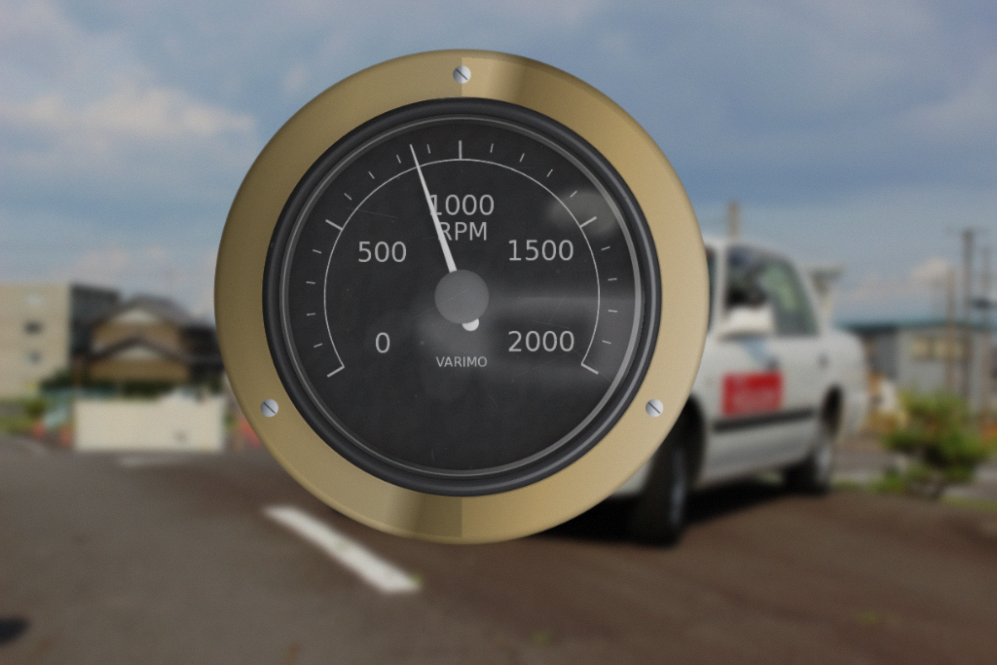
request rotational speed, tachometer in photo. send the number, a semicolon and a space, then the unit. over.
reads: 850; rpm
